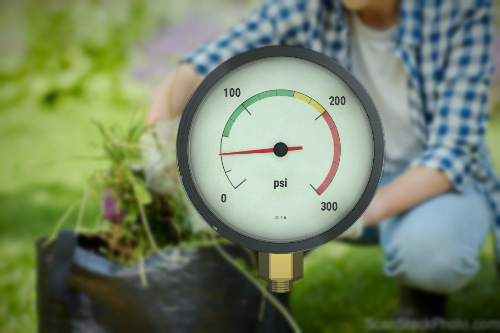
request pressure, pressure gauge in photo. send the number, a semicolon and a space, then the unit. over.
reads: 40; psi
